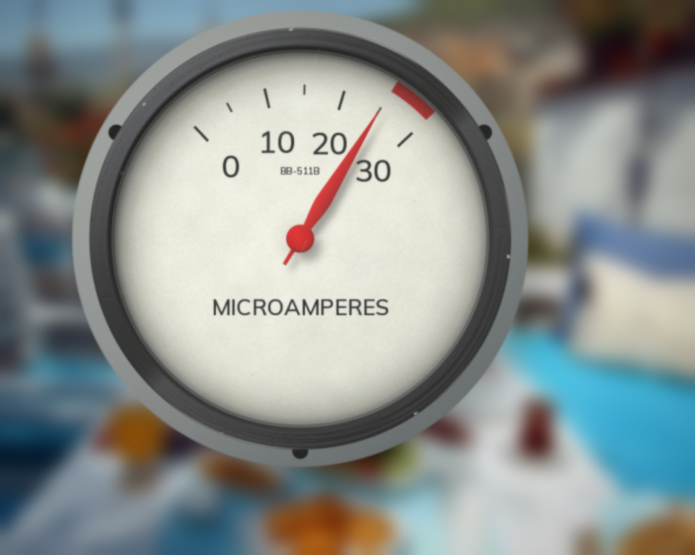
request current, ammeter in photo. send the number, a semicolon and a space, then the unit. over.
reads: 25; µA
